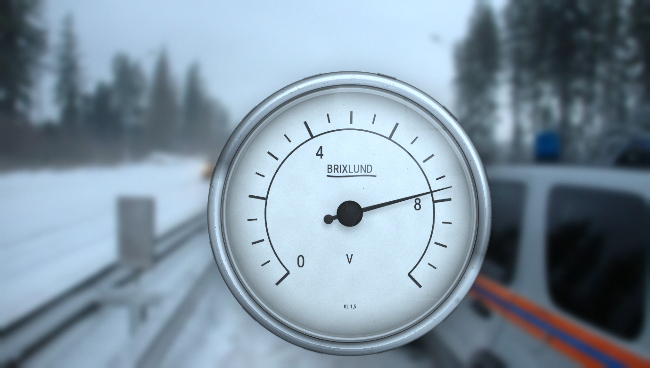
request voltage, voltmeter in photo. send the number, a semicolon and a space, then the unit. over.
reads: 7.75; V
